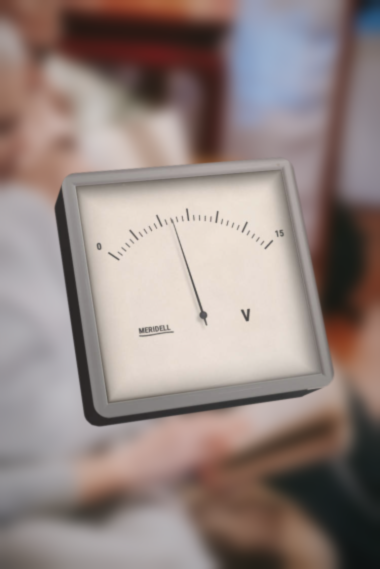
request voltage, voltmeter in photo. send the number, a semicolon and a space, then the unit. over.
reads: 6; V
